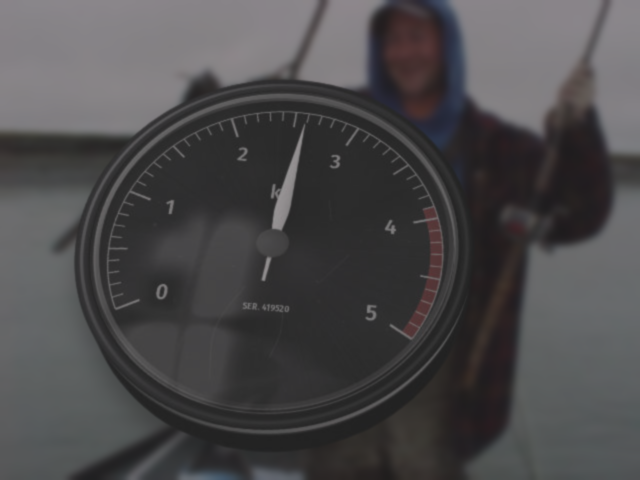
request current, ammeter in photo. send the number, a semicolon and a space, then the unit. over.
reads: 2.6; kA
